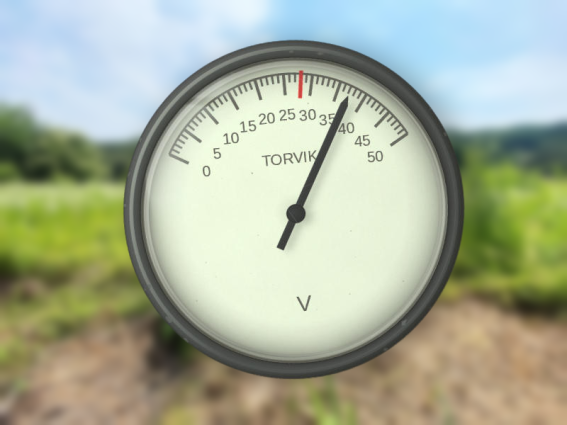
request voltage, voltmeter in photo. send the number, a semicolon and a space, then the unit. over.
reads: 37; V
